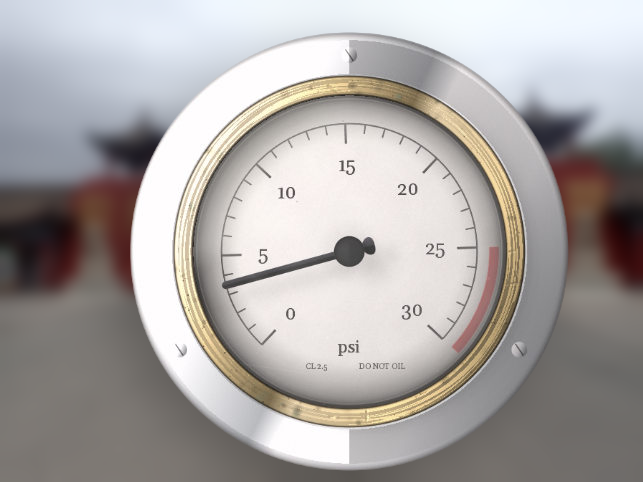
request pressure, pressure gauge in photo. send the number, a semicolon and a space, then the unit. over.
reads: 3.5; psi
